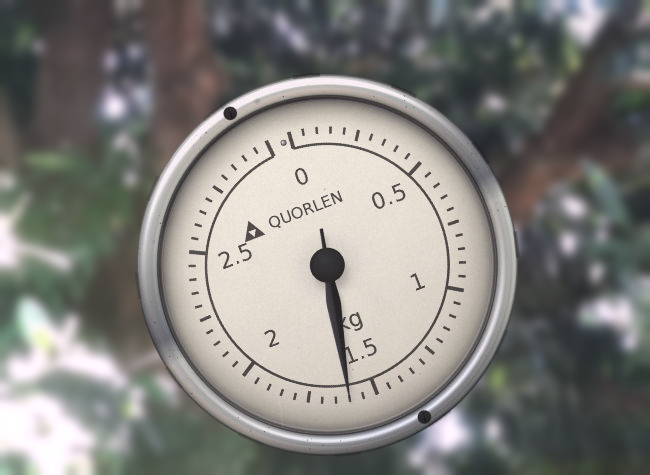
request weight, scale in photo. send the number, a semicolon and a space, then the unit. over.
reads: 1.6; kg
